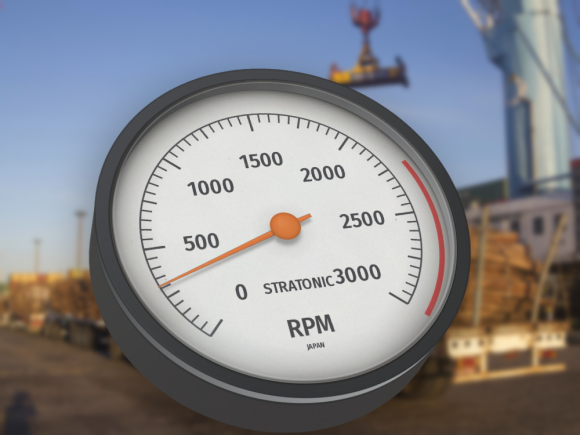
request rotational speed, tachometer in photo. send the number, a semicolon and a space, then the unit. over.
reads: 300; rpm
